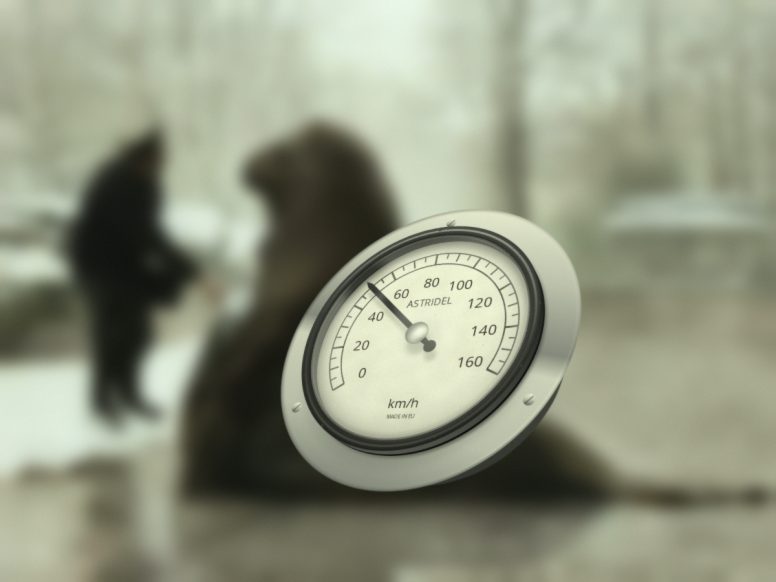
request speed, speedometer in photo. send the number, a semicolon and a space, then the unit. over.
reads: 50; km/h
